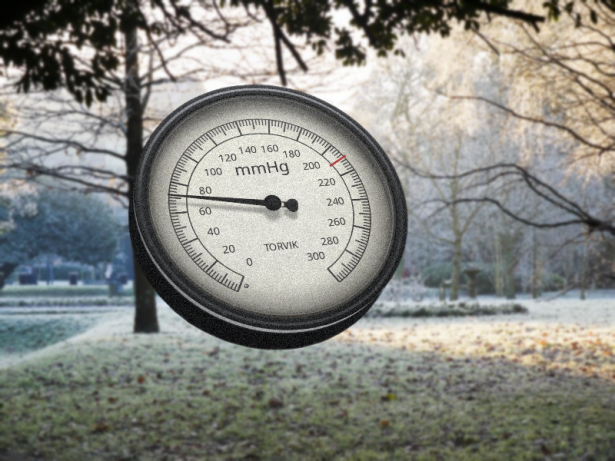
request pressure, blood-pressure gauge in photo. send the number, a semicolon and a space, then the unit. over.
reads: 70; mmHg
